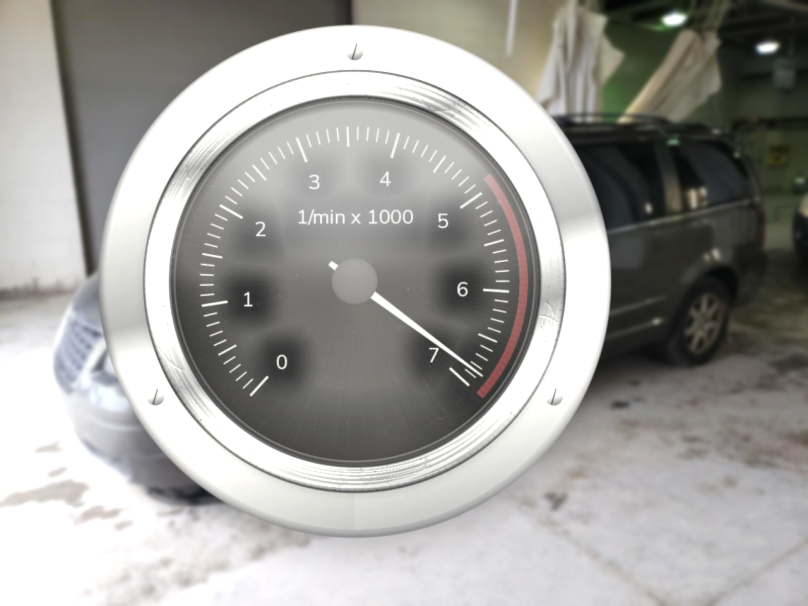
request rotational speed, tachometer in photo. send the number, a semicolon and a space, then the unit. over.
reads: 6850; rpm
